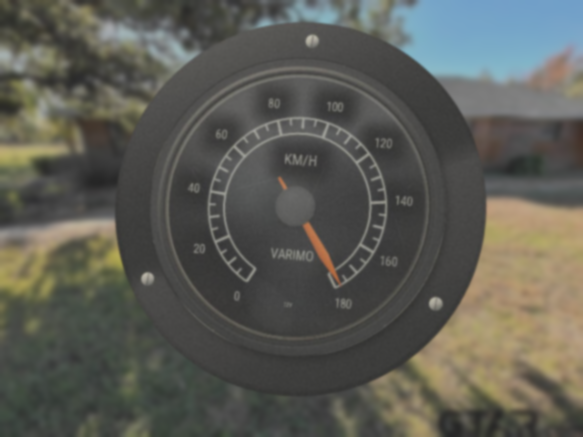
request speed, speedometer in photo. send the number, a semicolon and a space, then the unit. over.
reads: 177.5; km/h
